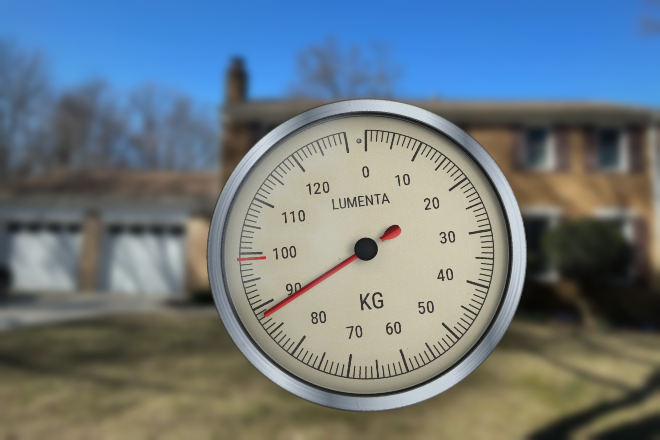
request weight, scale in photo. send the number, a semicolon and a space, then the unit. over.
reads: 88; kg
